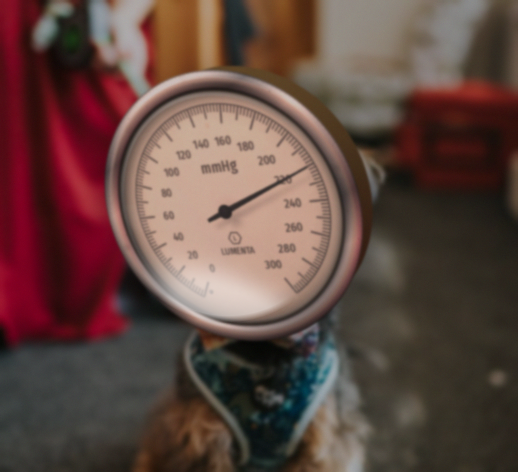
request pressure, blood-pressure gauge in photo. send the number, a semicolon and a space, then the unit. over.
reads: 220; mmHg
